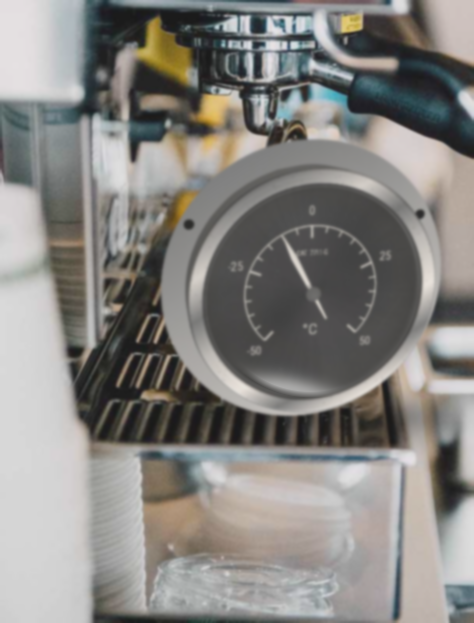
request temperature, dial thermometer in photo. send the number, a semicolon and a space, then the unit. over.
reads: -10; °C
